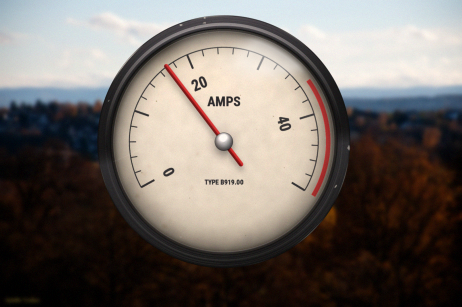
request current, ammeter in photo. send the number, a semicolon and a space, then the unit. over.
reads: 17; A
